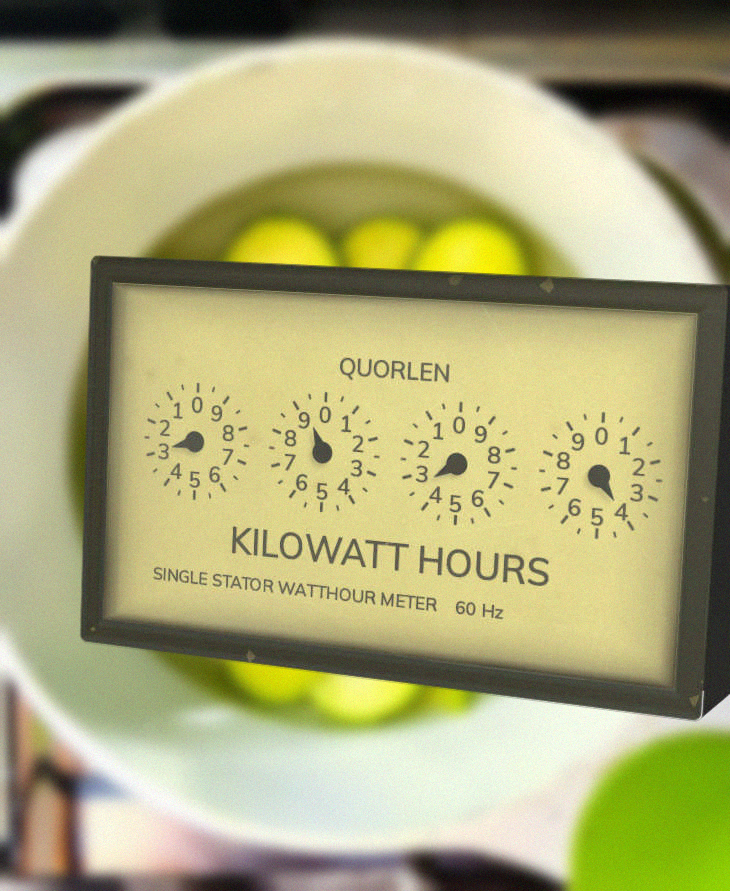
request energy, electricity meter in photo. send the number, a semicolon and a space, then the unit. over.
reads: 2934; kWh
